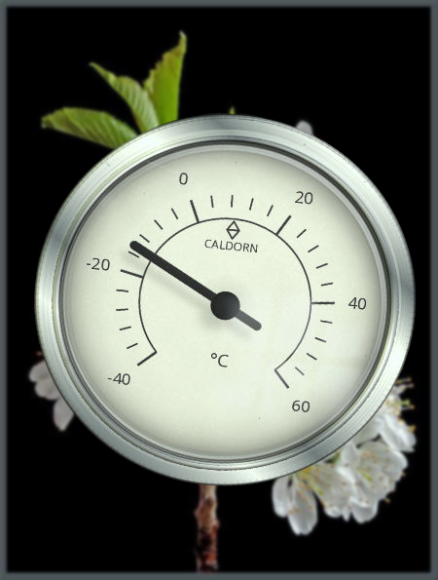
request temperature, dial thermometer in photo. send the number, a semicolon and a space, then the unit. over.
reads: -14; °C
